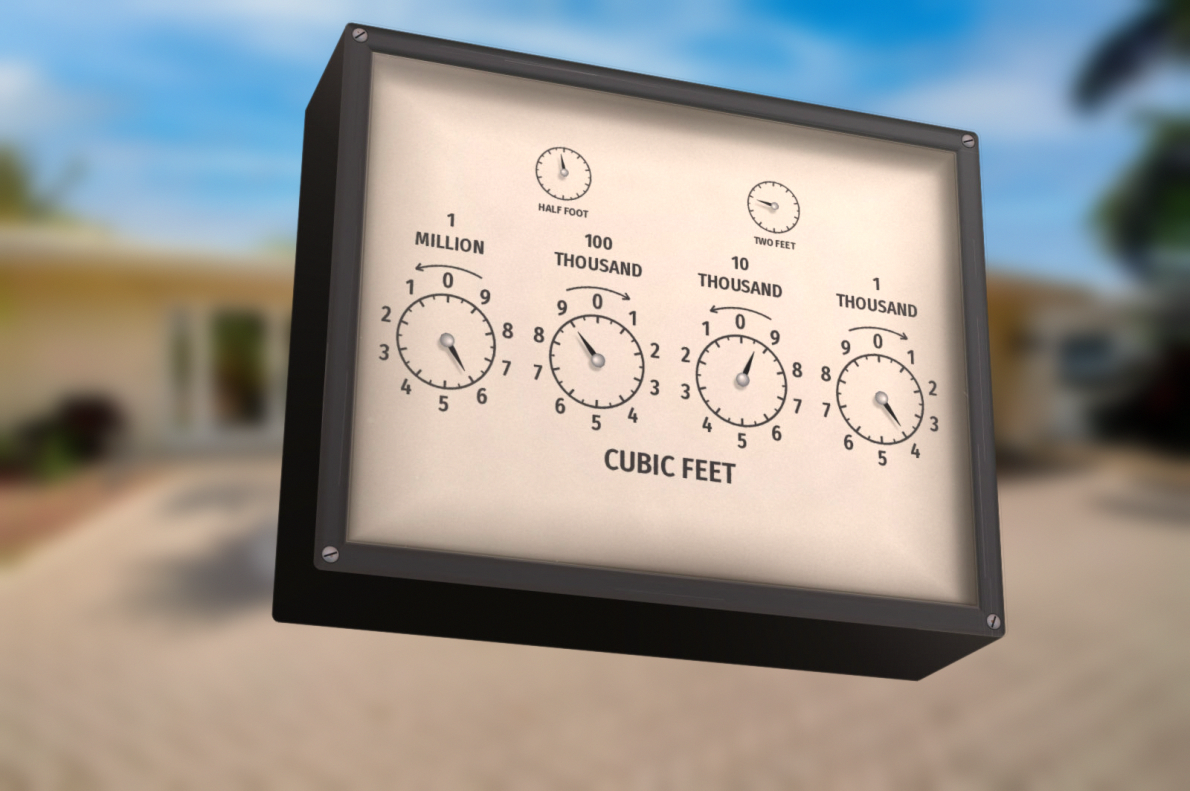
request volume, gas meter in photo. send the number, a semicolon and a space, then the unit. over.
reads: 589400; ft³
